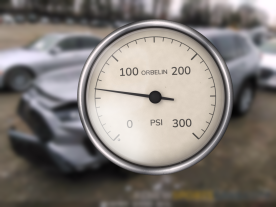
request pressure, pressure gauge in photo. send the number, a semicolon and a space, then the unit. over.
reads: 60; psi
